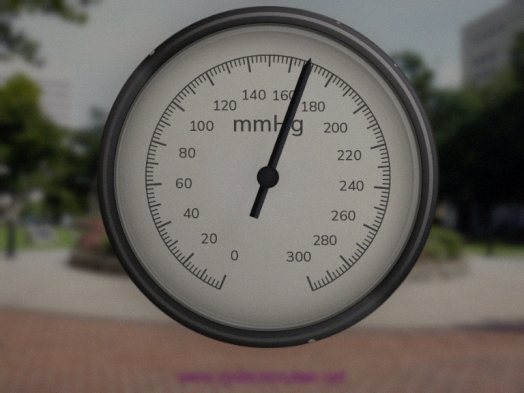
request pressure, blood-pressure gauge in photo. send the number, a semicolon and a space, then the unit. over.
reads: 168; mmHg
